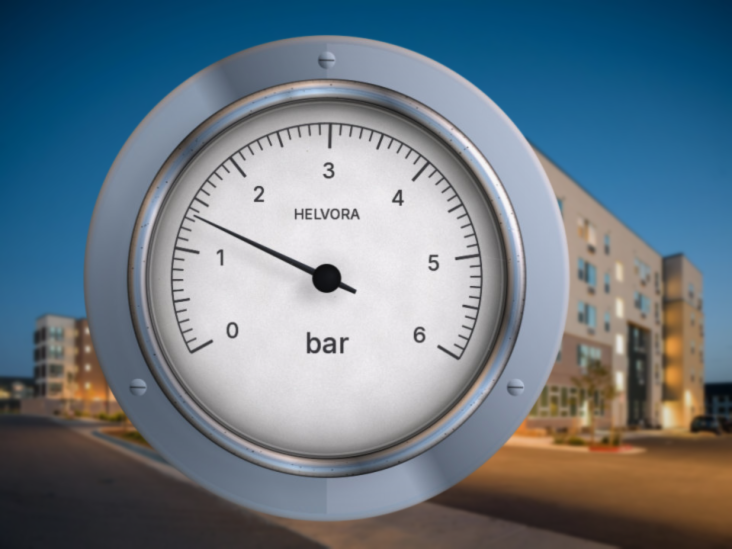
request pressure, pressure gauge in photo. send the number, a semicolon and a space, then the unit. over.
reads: 1.35; bar
